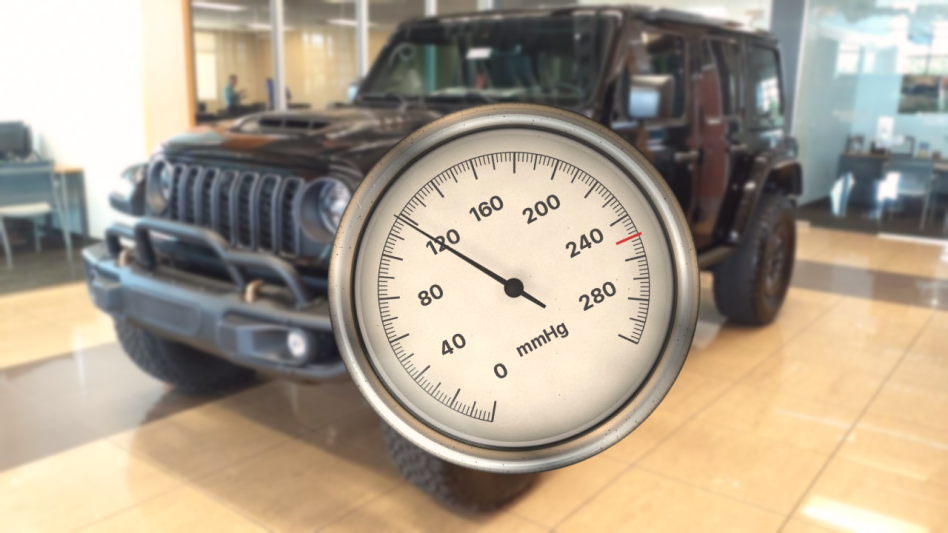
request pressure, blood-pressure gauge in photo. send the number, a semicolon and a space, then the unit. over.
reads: 118; mmHg
